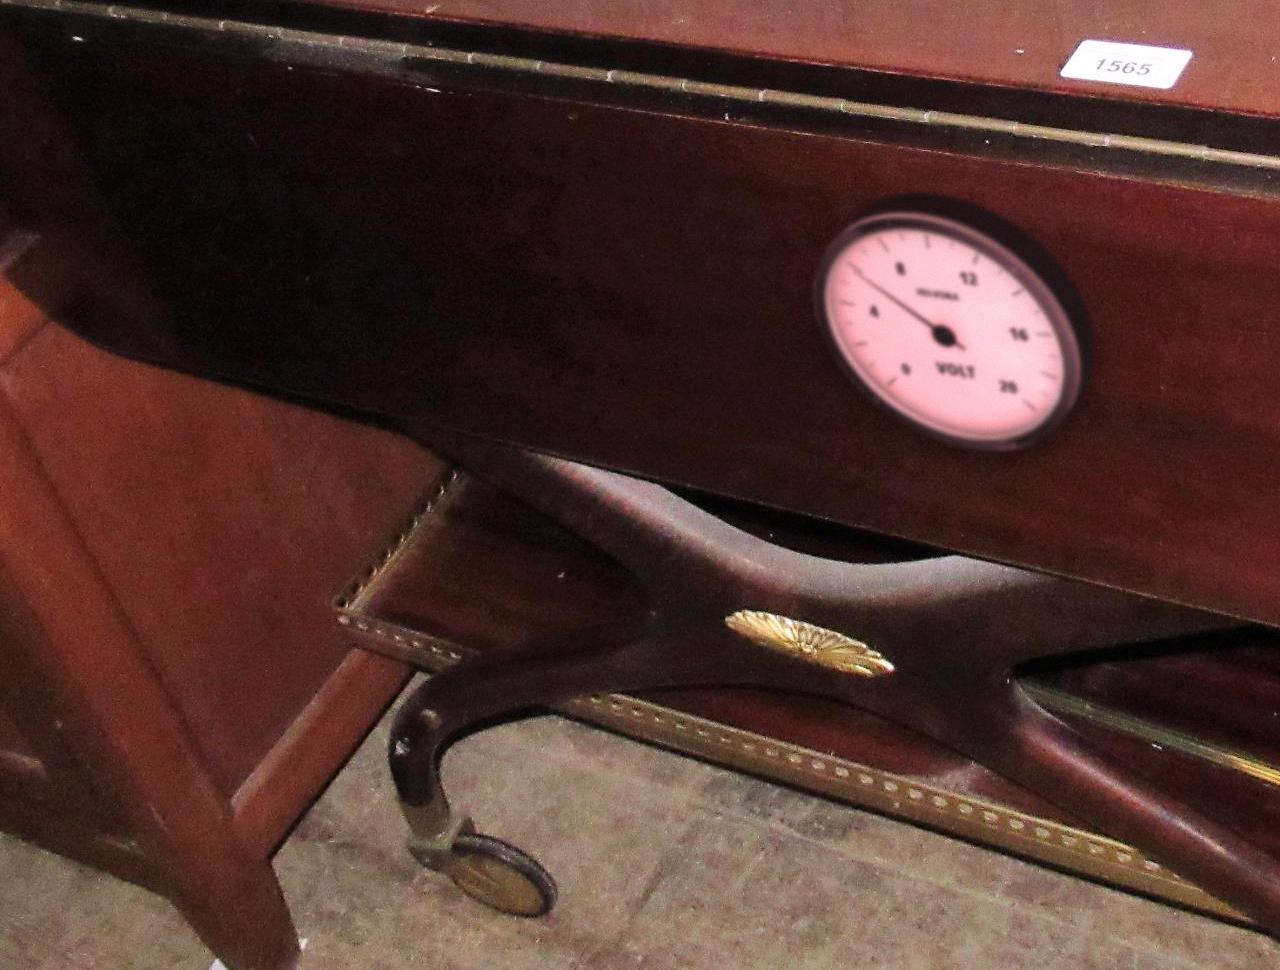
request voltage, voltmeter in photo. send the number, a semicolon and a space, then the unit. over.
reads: 6; V
